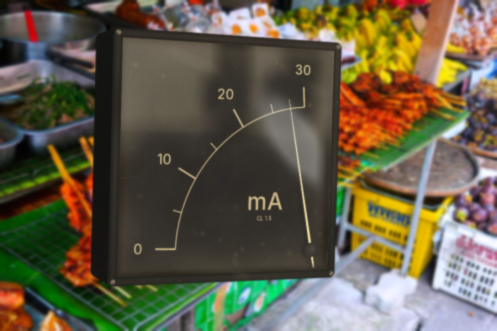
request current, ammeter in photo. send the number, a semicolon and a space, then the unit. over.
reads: 27.5; mA
